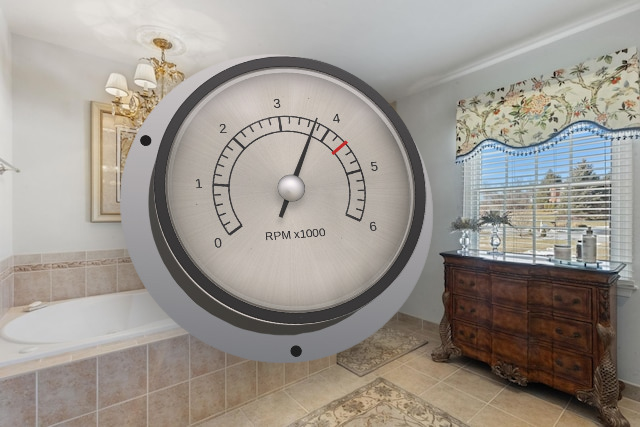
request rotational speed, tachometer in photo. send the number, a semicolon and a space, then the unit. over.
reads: 3700; rpm
